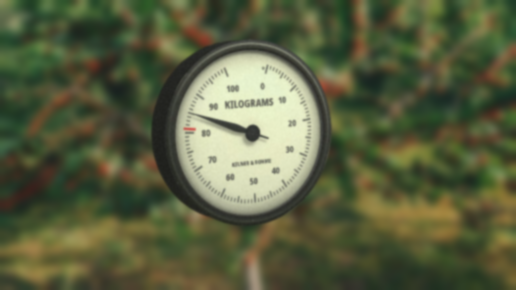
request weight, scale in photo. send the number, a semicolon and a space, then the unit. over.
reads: 85; kg
